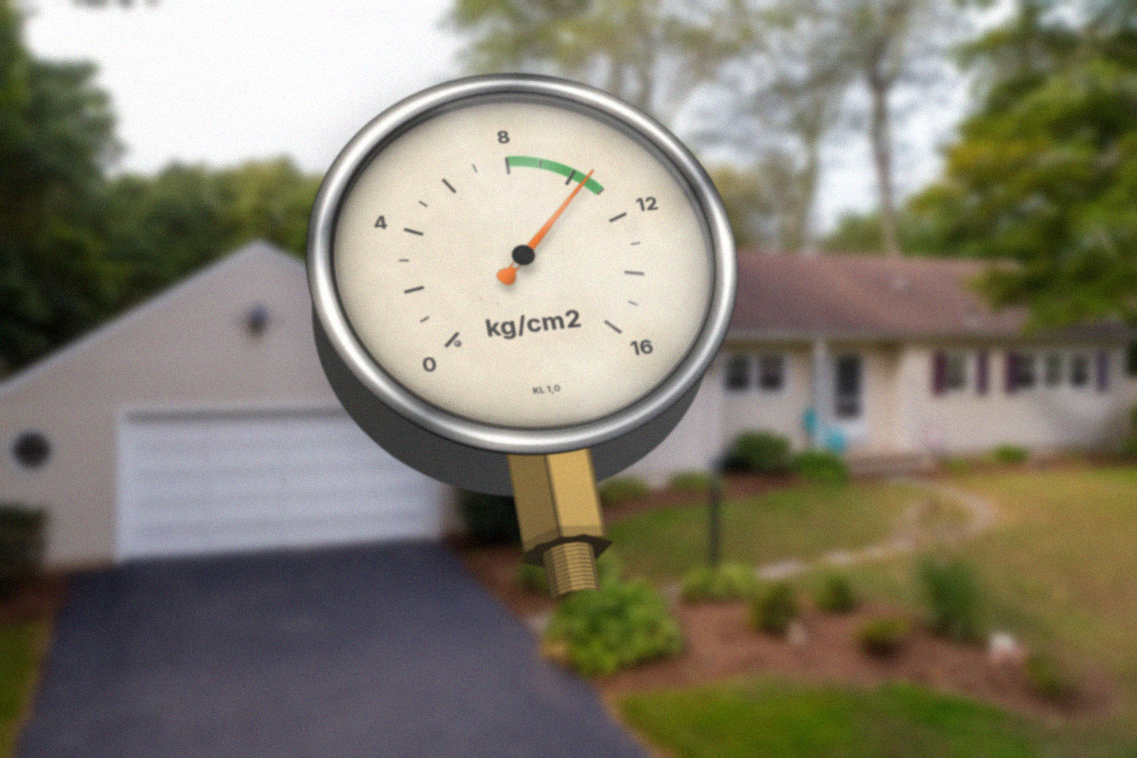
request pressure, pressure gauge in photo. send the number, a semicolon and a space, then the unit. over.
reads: 10.5; kg/cm²
